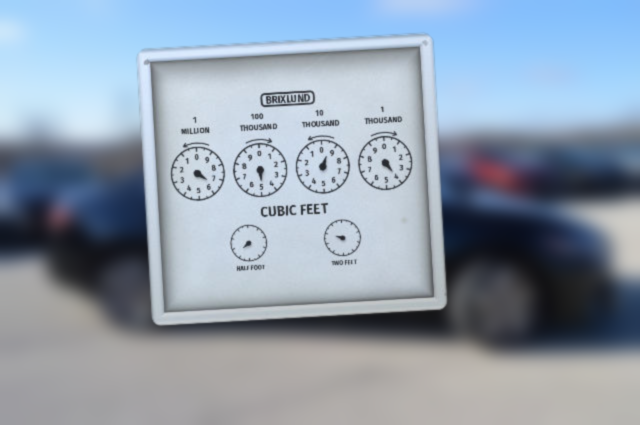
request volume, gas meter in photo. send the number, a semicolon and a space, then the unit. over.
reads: 649400; ft³
